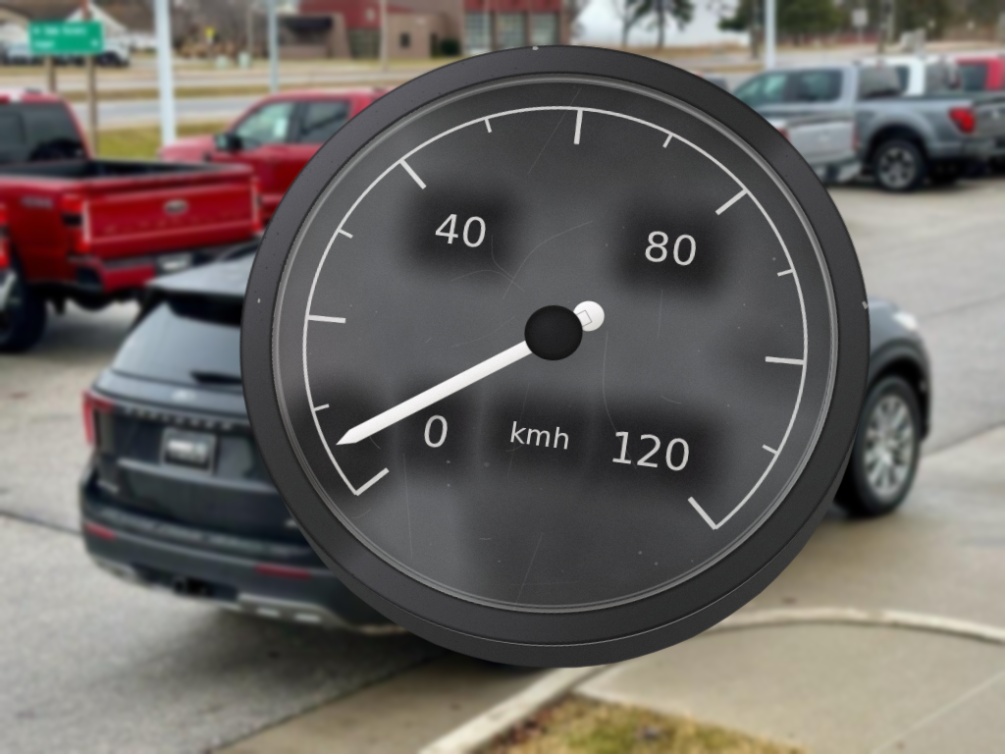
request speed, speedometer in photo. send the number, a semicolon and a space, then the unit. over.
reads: 5; km/h
